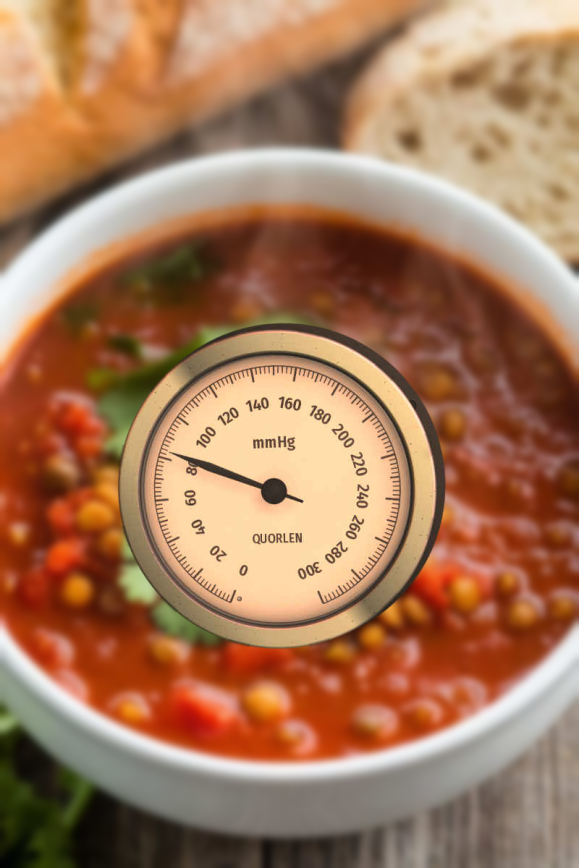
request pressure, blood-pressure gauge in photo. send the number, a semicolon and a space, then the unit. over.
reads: 84; mmHg
